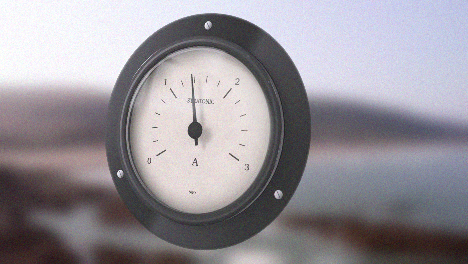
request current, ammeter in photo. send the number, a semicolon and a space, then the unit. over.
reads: 1.4; A
